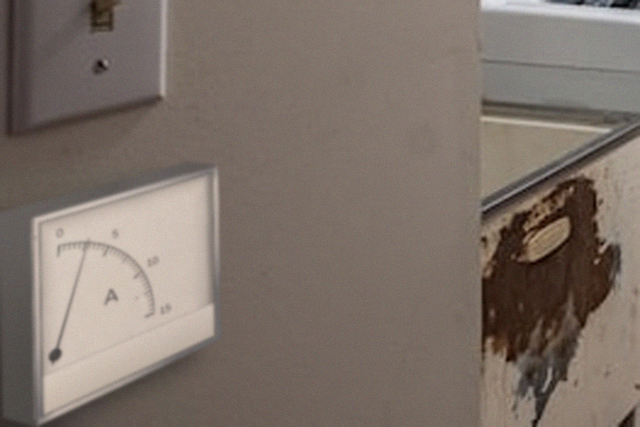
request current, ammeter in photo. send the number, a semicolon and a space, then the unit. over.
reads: 2.5; A
